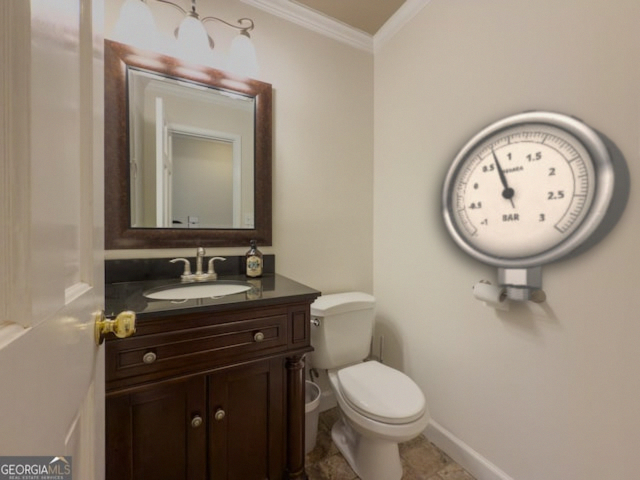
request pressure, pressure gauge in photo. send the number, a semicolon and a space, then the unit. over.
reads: 0.75; bar
